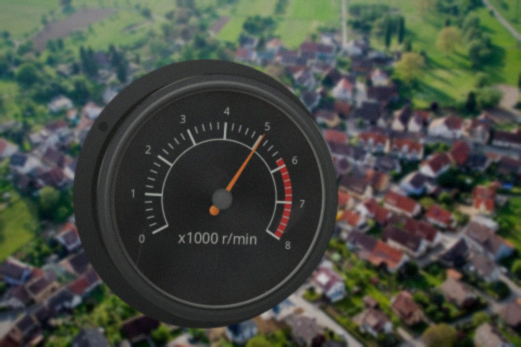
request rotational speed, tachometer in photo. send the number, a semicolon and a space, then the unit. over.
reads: 5000; rpm
